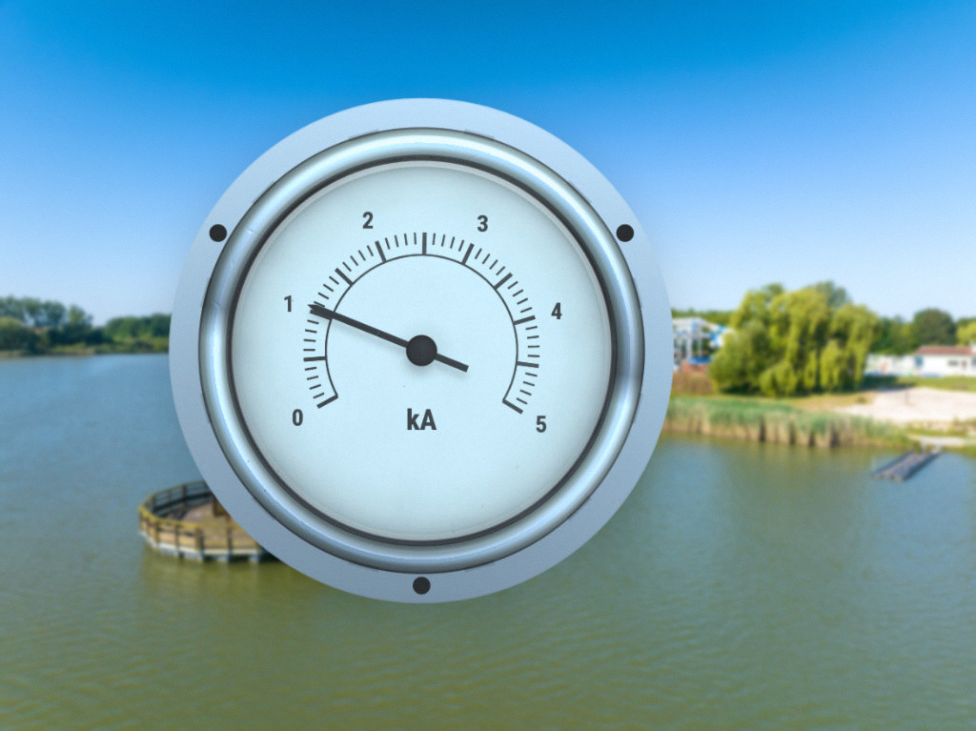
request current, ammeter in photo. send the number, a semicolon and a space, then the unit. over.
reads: 1.05; kA
